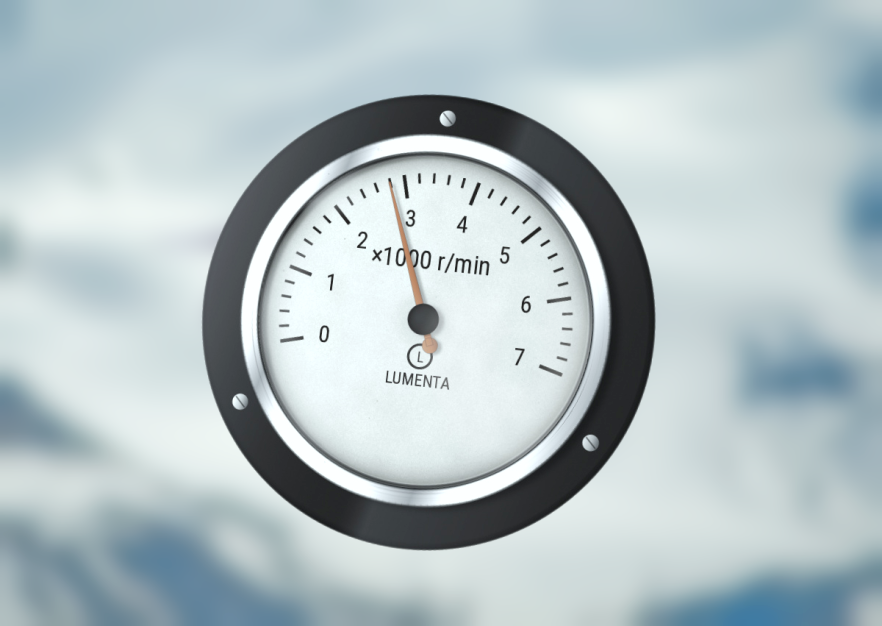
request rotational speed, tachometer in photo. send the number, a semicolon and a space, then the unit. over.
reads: 2800; rpm
